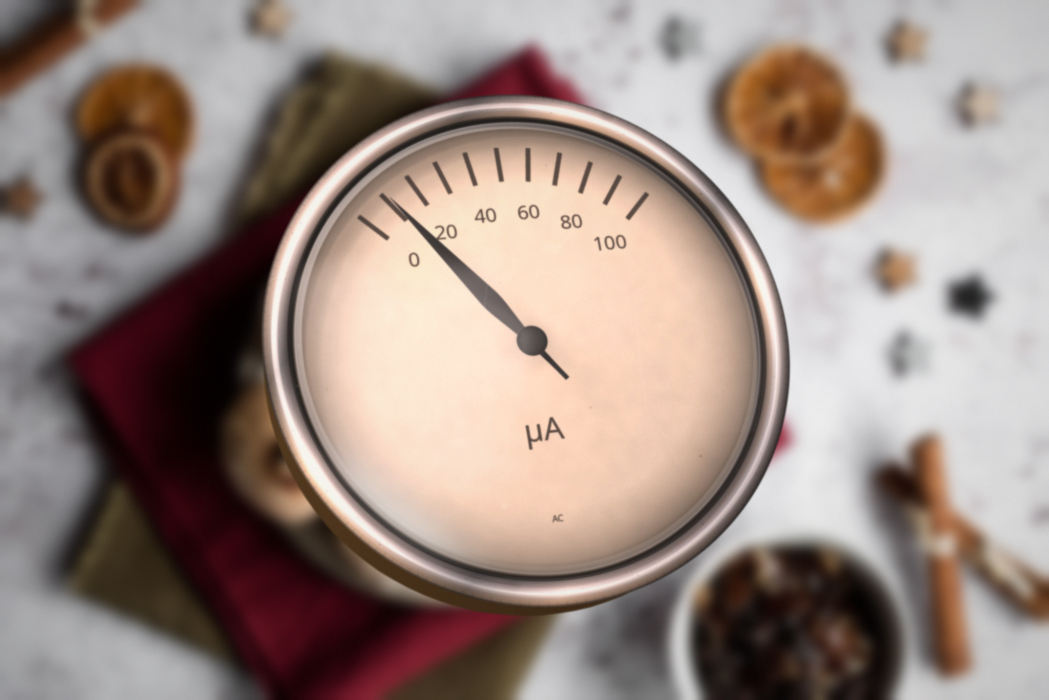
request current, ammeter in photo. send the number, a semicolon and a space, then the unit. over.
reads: 10; µA
